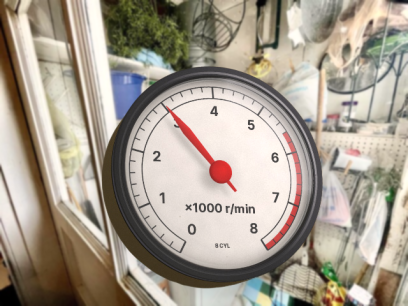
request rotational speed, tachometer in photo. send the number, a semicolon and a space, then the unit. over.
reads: 3000; rpm
